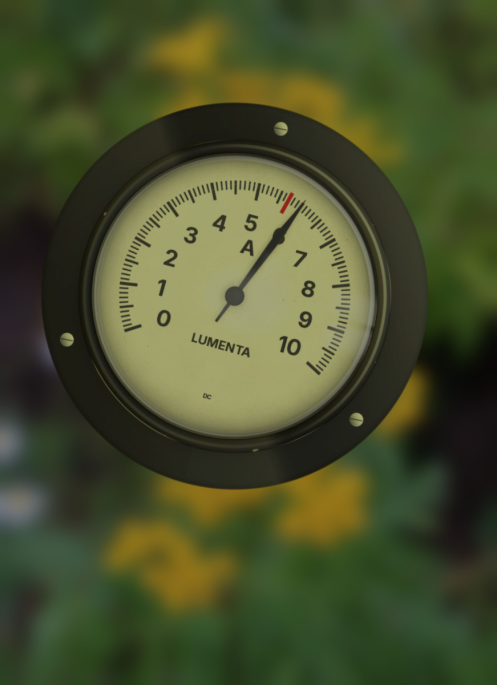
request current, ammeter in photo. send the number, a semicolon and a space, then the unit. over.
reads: 6; A
